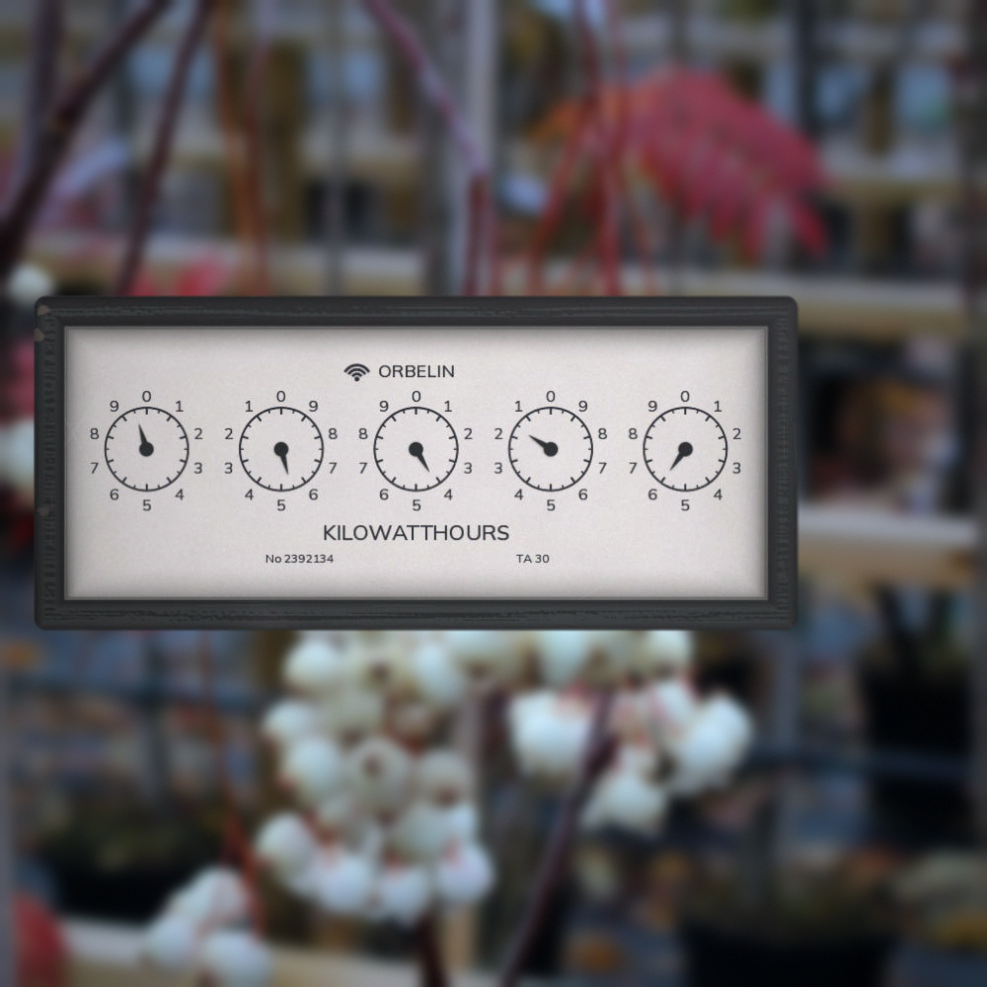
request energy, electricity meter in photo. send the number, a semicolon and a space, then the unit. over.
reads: 95416; kWh
